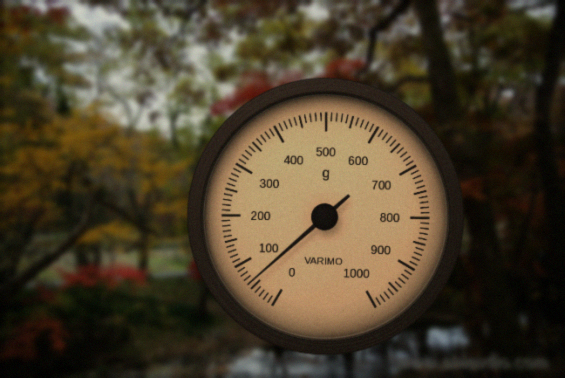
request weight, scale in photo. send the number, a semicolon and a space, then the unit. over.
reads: 60; g
